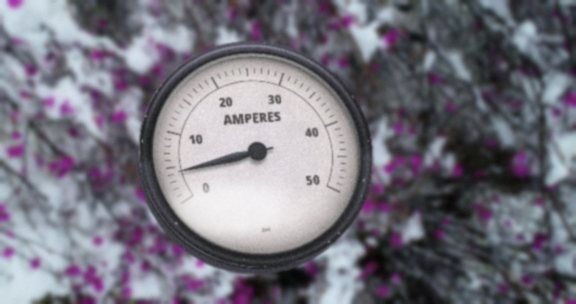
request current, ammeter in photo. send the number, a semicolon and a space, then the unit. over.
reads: 4; A
